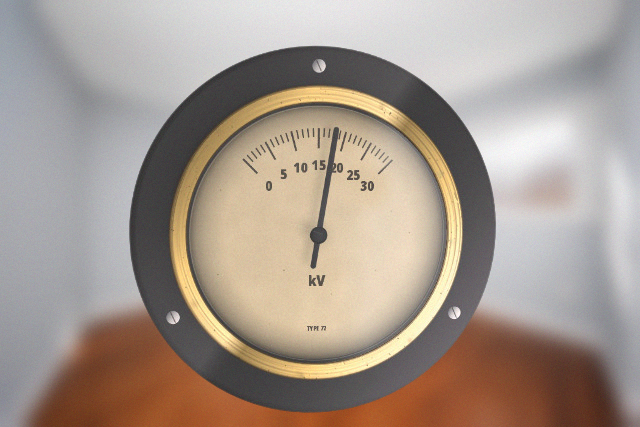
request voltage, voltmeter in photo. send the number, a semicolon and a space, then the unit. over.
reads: 18; kV
